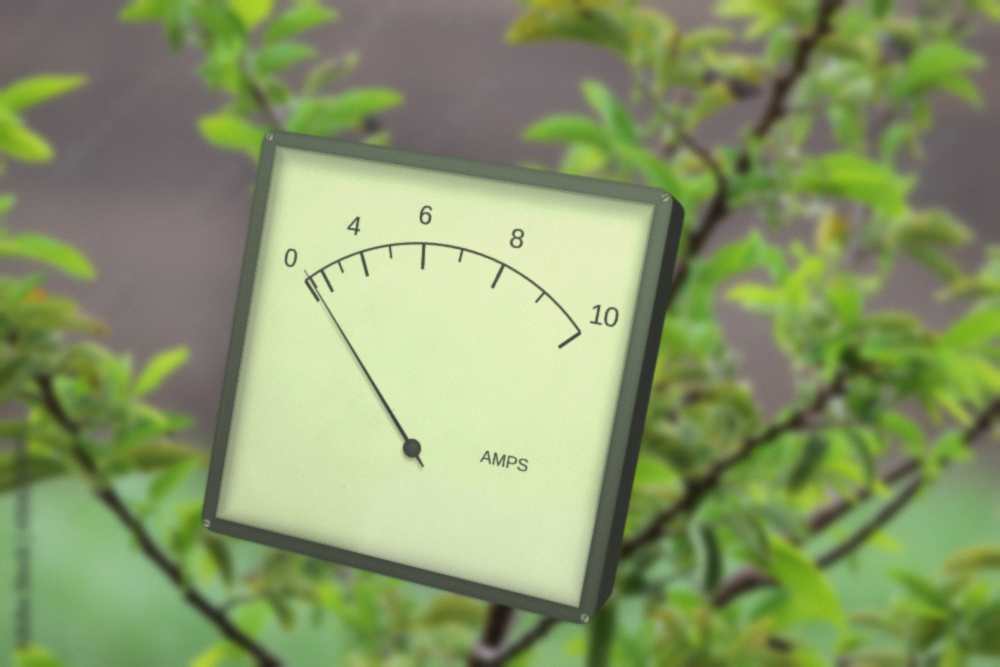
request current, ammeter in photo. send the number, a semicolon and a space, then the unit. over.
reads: 1; A
